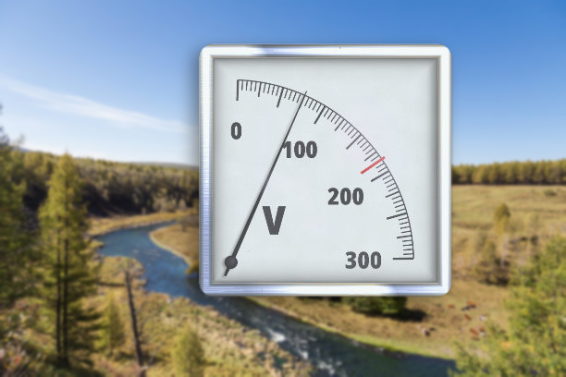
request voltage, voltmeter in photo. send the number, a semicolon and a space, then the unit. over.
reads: 75; V
